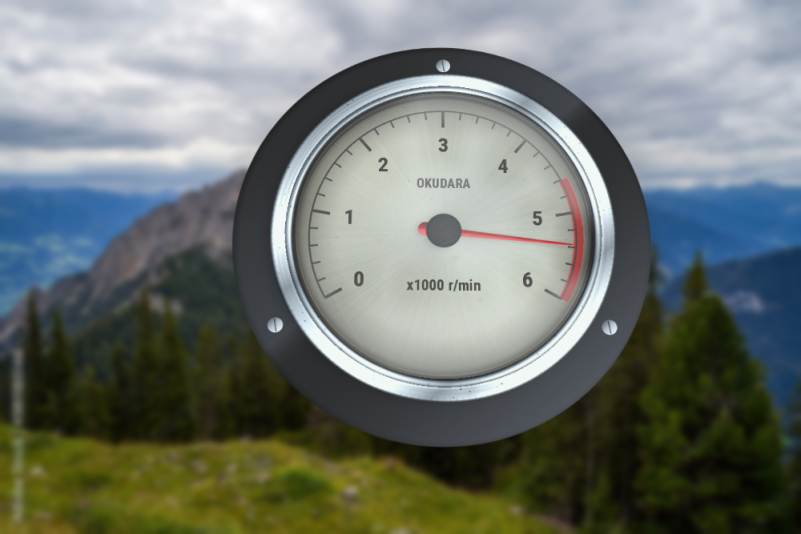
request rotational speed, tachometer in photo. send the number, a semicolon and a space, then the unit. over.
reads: 5400; rpm
